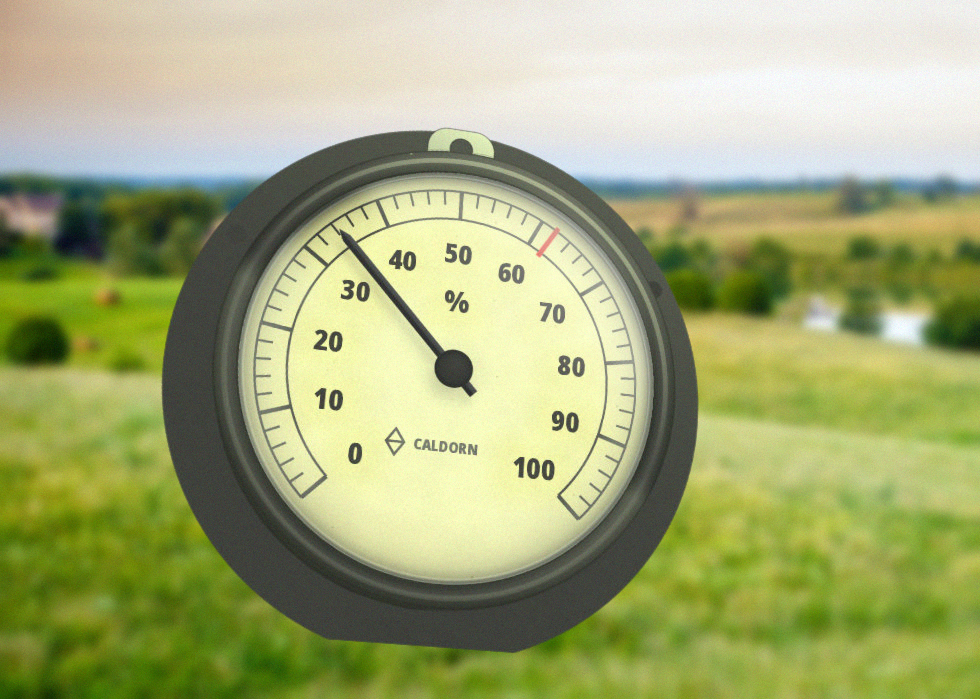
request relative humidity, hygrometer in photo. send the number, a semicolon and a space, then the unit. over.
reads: 34; %
